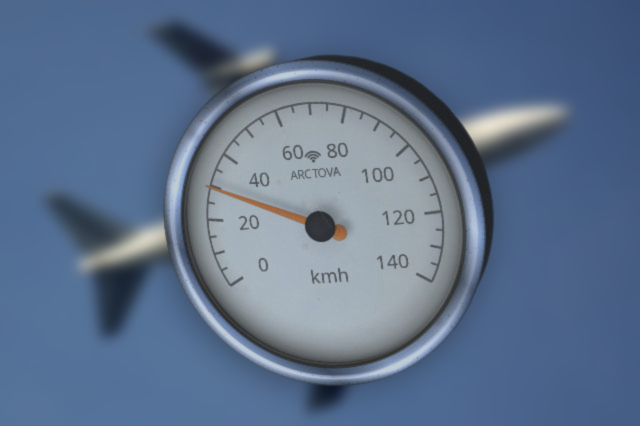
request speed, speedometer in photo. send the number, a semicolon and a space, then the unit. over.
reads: 30; km/h
